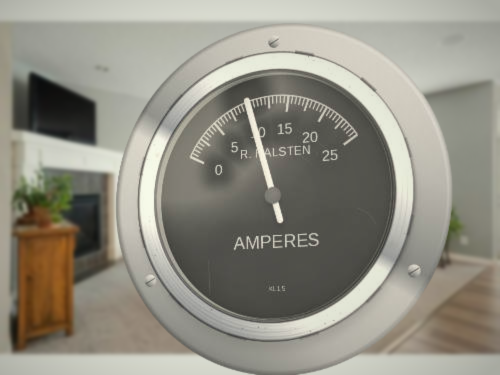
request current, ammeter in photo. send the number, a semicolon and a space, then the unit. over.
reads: 10; A
